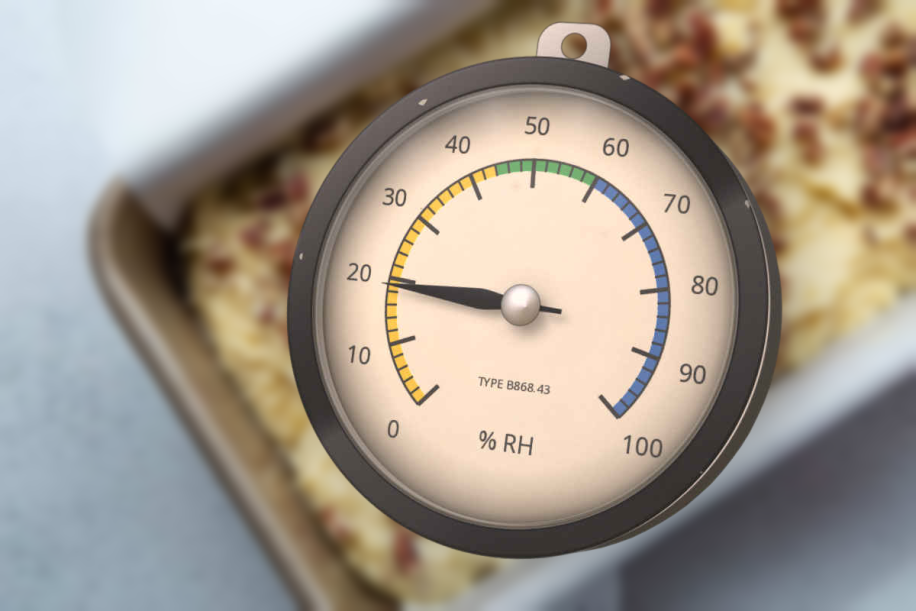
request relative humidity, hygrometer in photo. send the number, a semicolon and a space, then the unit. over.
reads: 19; %
